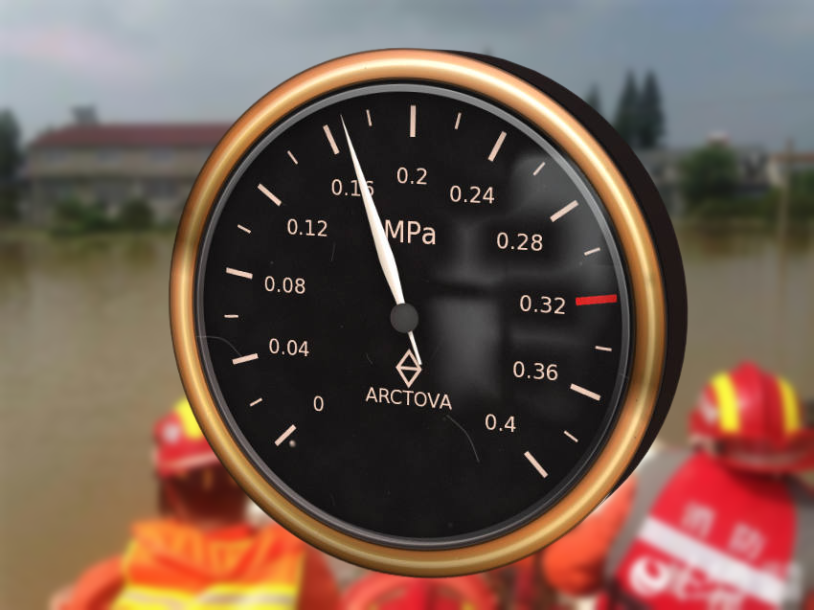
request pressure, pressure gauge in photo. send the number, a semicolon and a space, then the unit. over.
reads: 0.17; MPa
